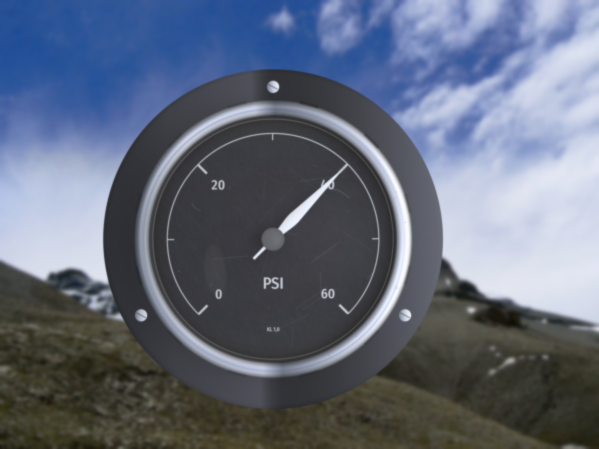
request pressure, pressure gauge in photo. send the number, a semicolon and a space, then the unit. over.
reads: 40; psi
